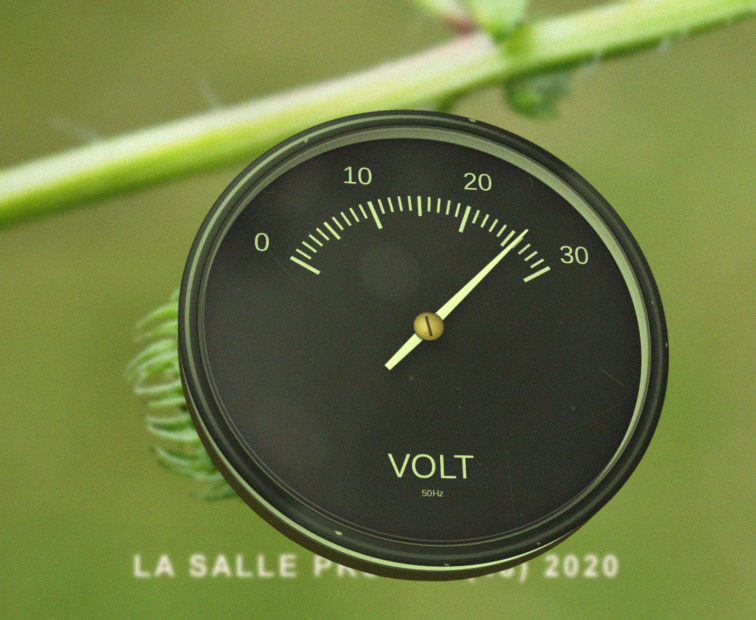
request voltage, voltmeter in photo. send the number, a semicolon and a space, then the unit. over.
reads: 26; V
